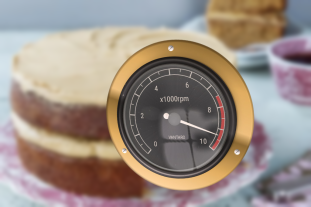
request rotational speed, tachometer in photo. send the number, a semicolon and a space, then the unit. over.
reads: 9250; rpm
